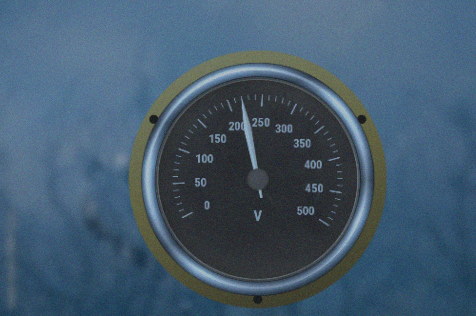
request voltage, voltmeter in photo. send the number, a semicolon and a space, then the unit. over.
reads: 220; V
